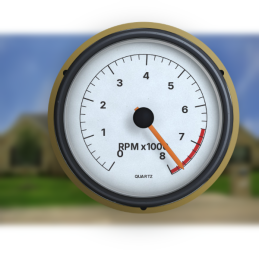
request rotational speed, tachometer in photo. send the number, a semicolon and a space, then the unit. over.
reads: 7700; rpm
